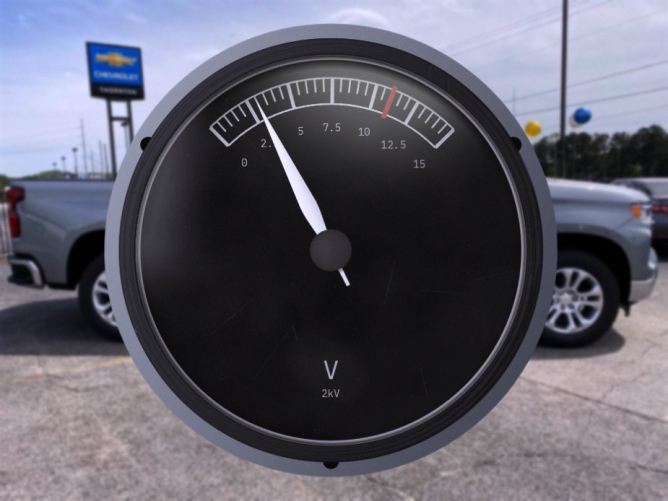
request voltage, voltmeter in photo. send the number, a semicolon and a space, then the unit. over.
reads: 3; V
